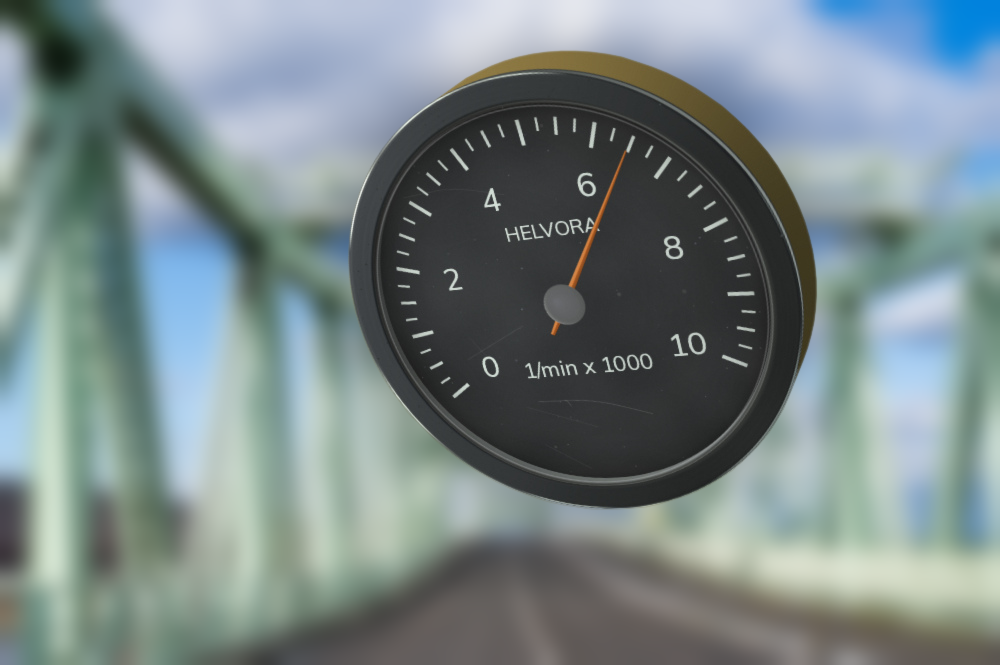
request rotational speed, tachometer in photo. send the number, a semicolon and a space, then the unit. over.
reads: 6500; rpm
